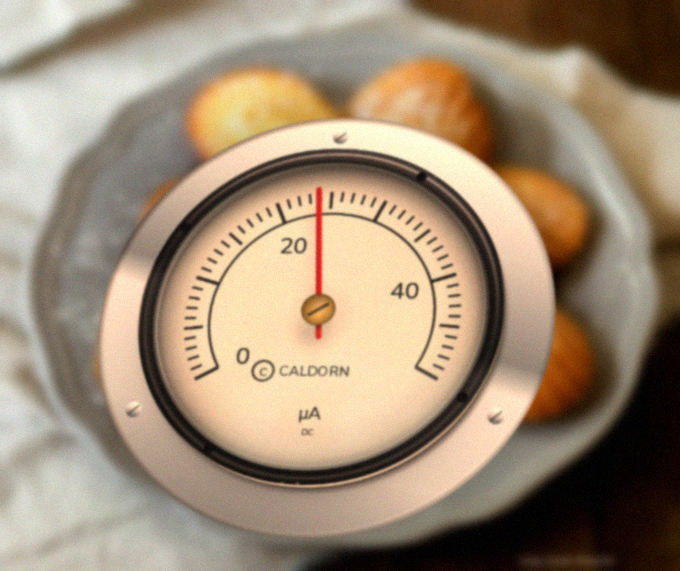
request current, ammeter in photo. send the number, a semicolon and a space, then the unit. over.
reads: 24; µA
